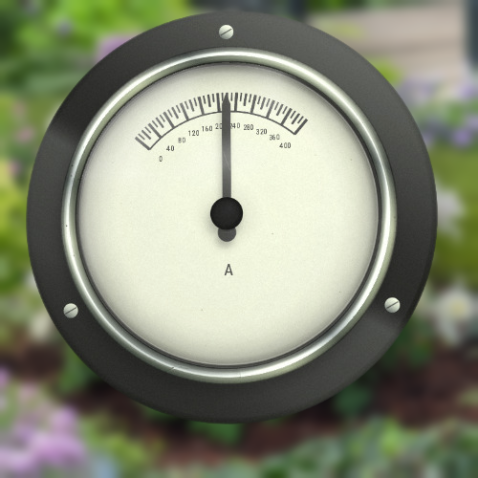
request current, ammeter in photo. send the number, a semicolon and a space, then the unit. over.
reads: 220; A
